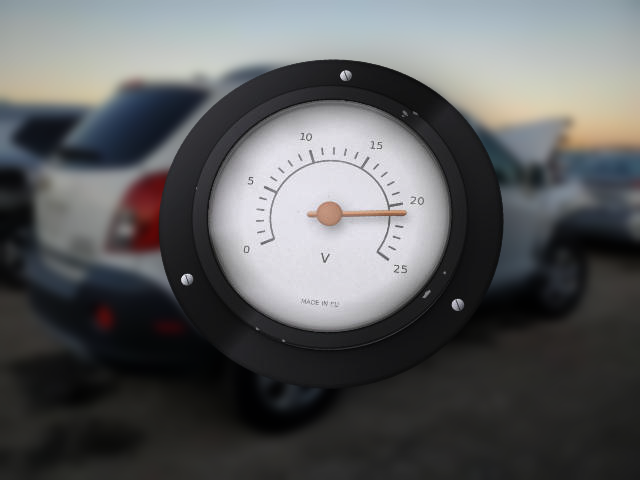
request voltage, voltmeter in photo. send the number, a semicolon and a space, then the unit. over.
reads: 21; V
